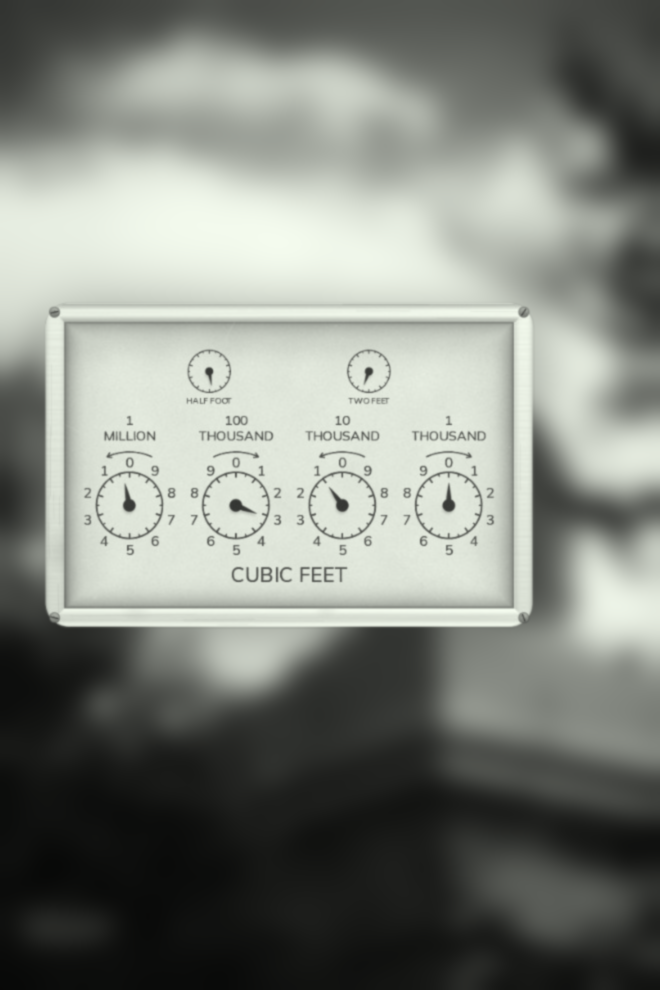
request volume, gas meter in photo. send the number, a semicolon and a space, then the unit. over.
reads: 31000; ft³
